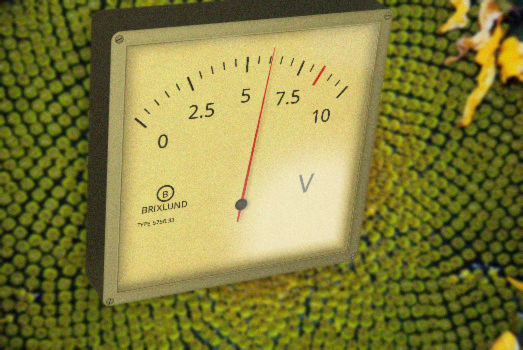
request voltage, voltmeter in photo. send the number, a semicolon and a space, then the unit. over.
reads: 6; V
